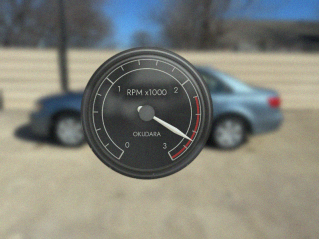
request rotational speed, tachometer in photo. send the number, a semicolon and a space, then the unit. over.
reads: 2700; rpm
